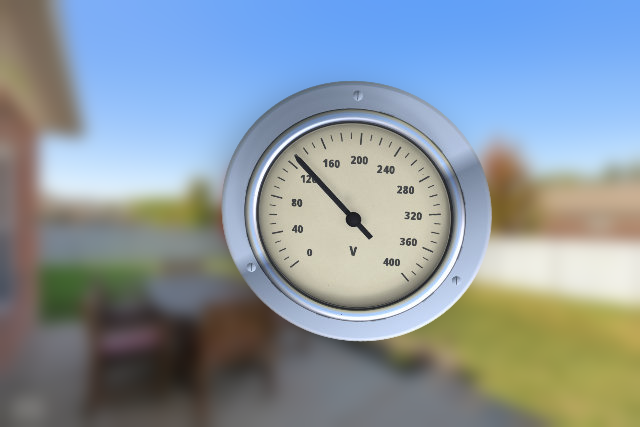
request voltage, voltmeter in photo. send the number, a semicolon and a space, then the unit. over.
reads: 130; V
